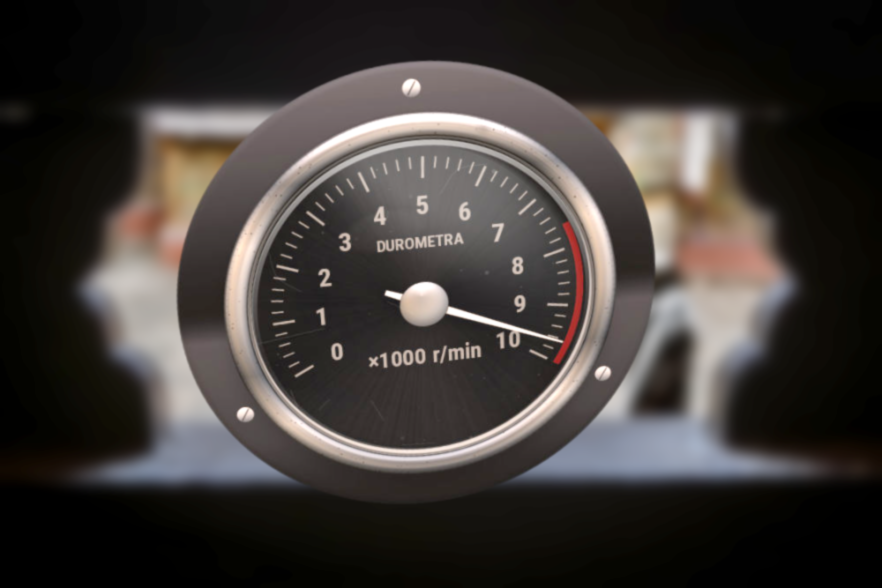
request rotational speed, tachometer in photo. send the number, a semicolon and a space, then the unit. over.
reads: 9600; rpm
